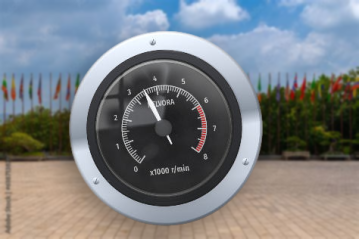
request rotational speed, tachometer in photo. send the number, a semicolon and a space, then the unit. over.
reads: 3500; rpm
